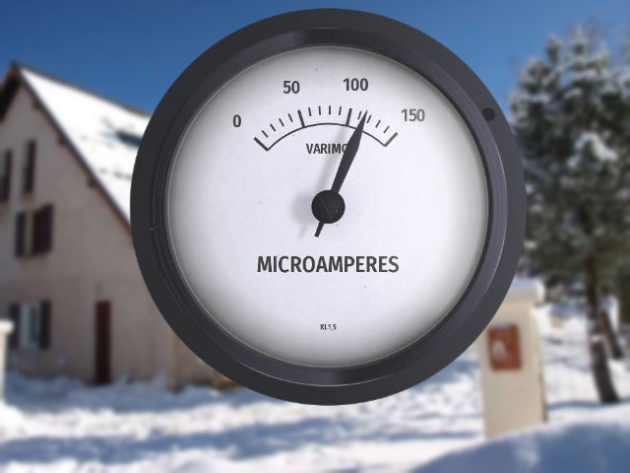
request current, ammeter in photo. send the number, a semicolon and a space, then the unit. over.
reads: 115; µA
